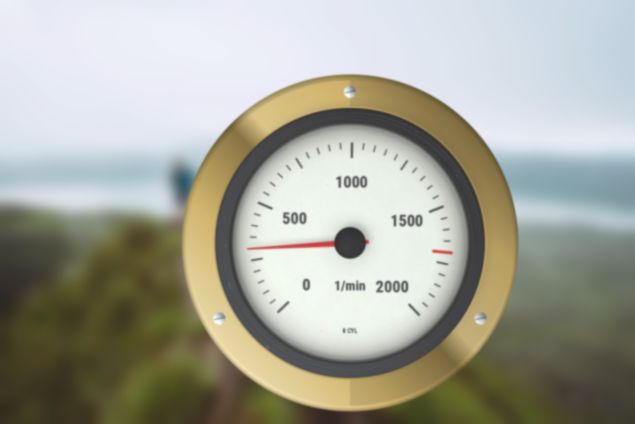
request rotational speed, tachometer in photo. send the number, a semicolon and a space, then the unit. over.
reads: 300; rpm
